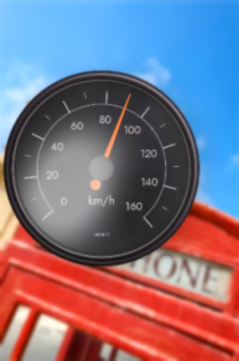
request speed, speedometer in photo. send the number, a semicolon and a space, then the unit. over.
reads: 90; km/h
